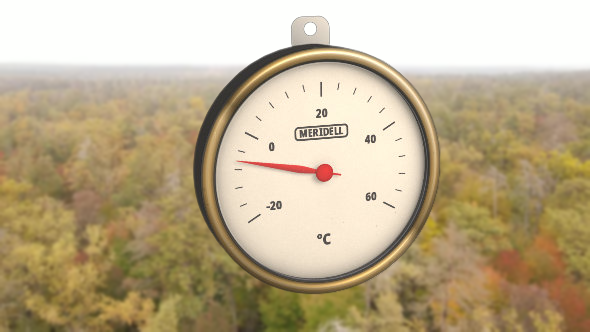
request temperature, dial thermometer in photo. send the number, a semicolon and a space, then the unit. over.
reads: -6; °C
